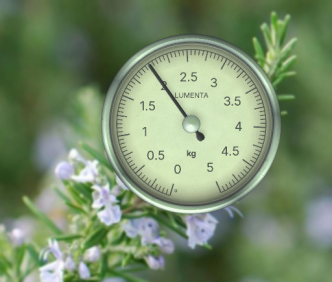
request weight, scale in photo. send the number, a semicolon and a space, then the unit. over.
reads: 2; kg
